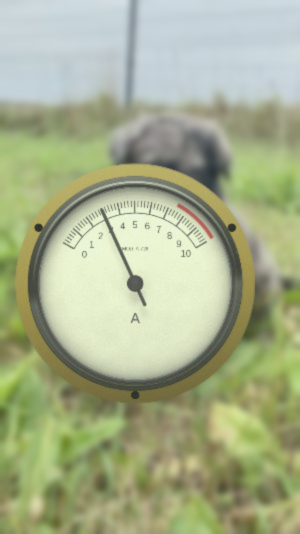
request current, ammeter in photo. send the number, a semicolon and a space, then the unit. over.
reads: 3; A
